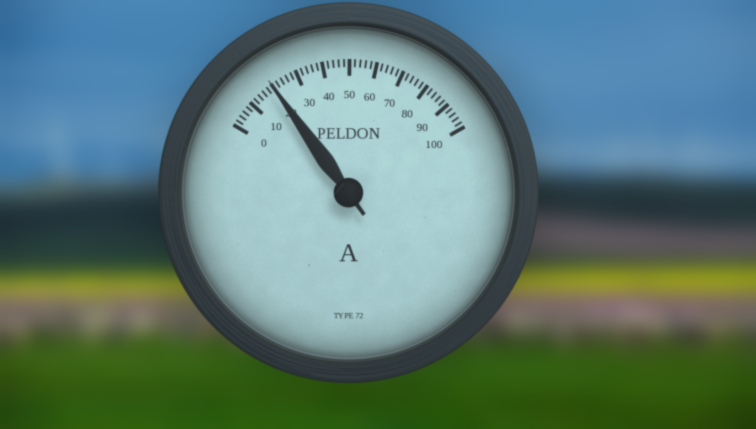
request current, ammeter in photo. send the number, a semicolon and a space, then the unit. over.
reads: 20; A
